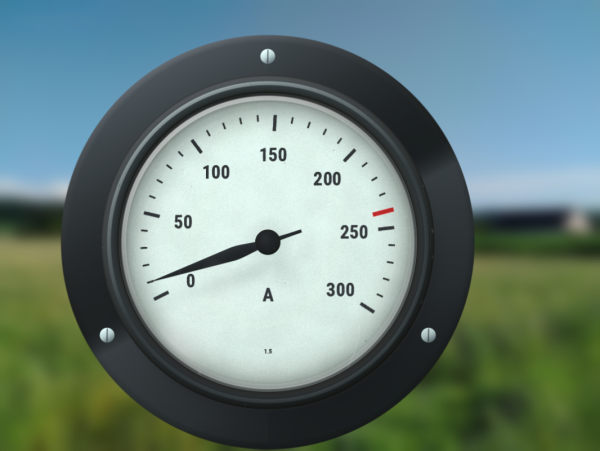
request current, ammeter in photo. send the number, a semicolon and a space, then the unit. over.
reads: 10; A
